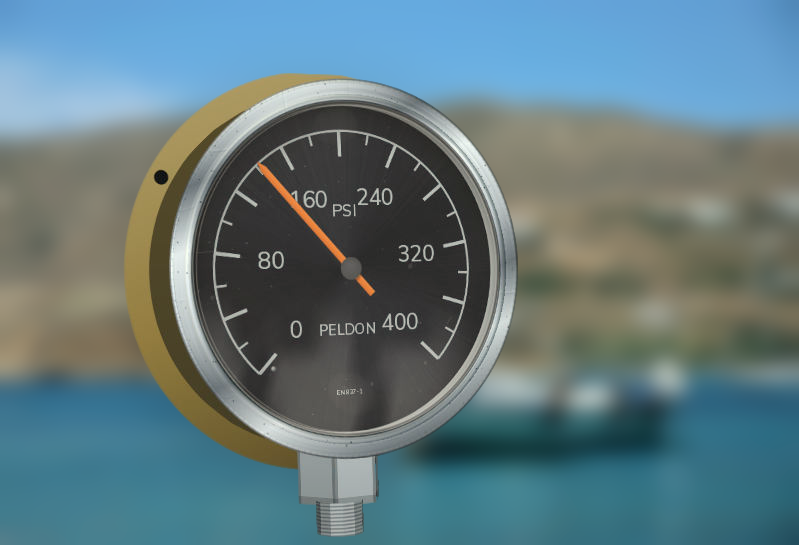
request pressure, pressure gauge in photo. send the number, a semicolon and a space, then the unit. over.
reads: 140; psi
